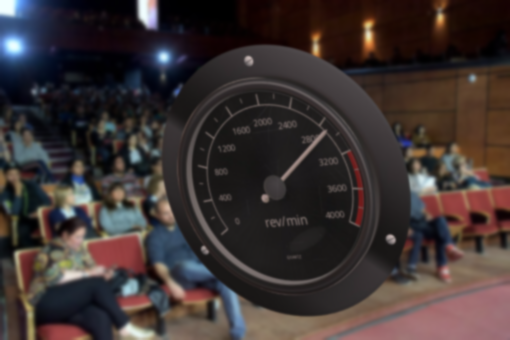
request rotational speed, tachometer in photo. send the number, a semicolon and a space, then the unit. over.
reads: 2900; rpm
